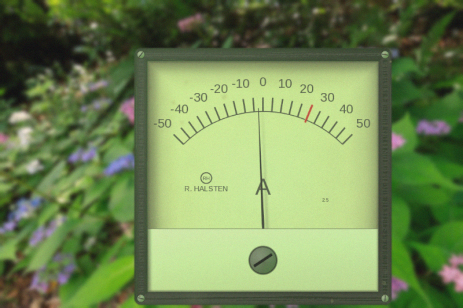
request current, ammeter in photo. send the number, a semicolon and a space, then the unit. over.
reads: -2.5; A
